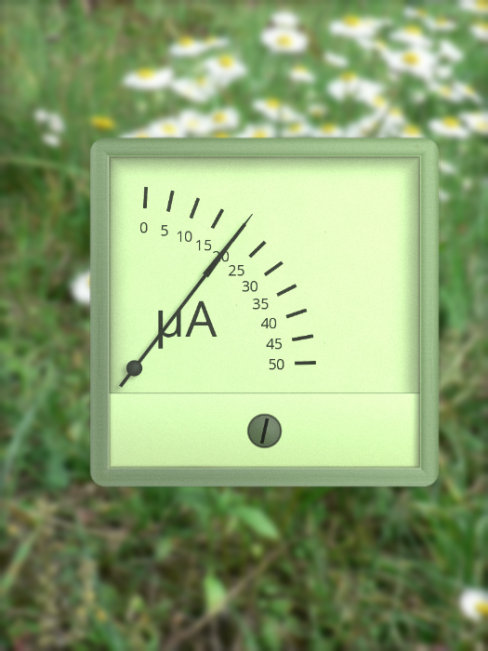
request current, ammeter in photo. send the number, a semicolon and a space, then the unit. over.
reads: 20; µA
